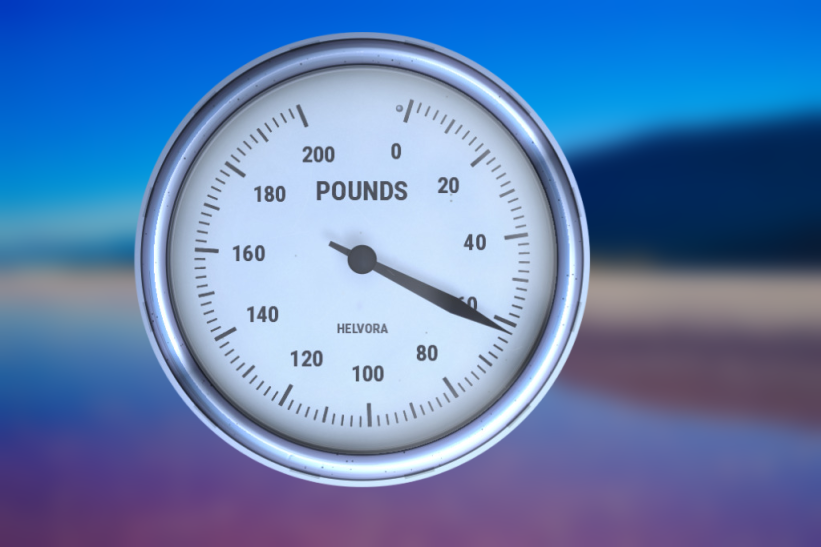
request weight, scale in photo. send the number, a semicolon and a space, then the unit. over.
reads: 62; lb
